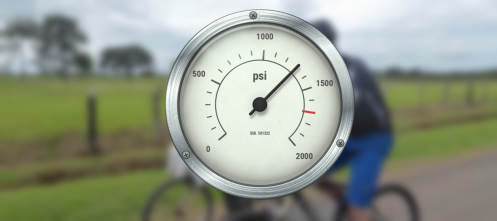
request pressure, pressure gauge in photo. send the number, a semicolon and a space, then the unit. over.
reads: 1300; psi
